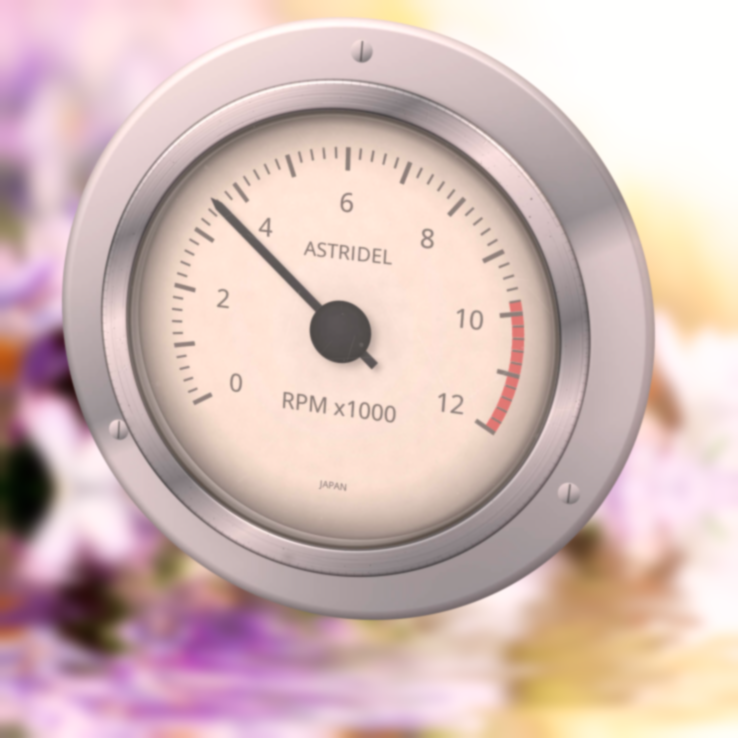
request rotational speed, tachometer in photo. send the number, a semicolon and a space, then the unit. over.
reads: 3600; rpm
